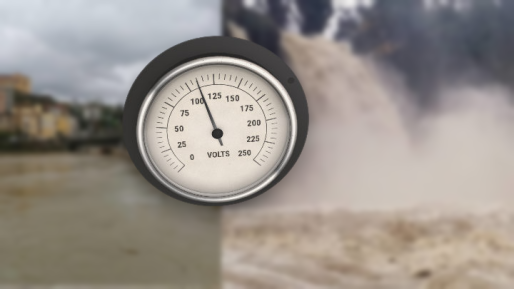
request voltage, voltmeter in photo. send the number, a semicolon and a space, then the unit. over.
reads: 110; V
